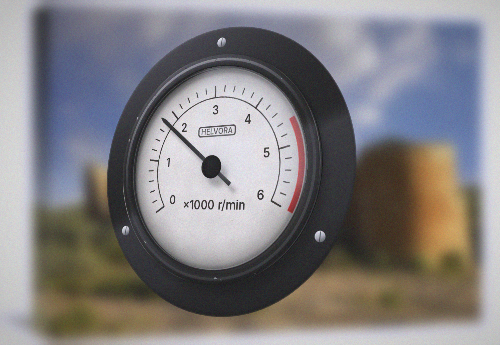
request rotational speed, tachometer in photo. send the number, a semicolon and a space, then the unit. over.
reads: 1800; rpm
